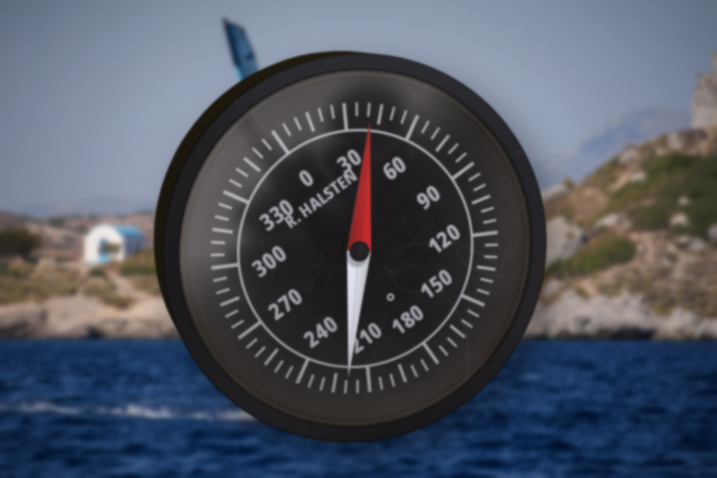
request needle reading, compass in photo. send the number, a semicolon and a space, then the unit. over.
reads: 40; °
